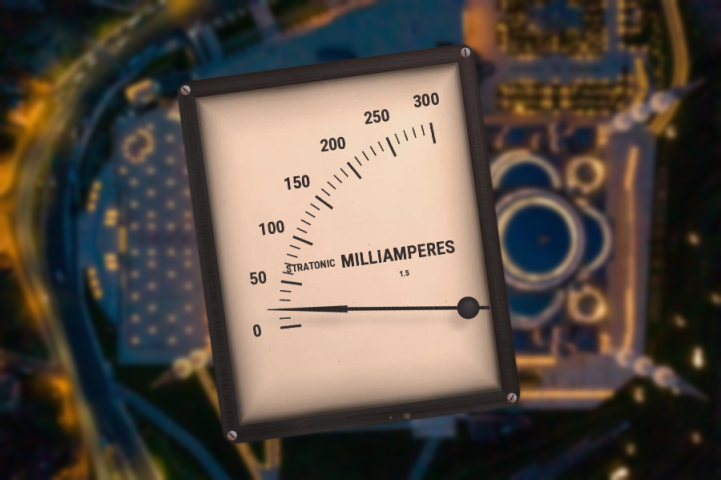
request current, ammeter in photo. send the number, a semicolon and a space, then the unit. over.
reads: 20; mA
